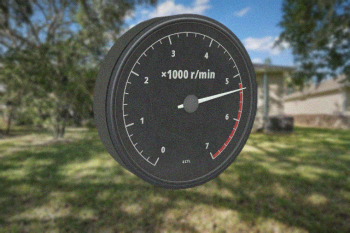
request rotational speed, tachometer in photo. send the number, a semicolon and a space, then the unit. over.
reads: 5300; rpm
